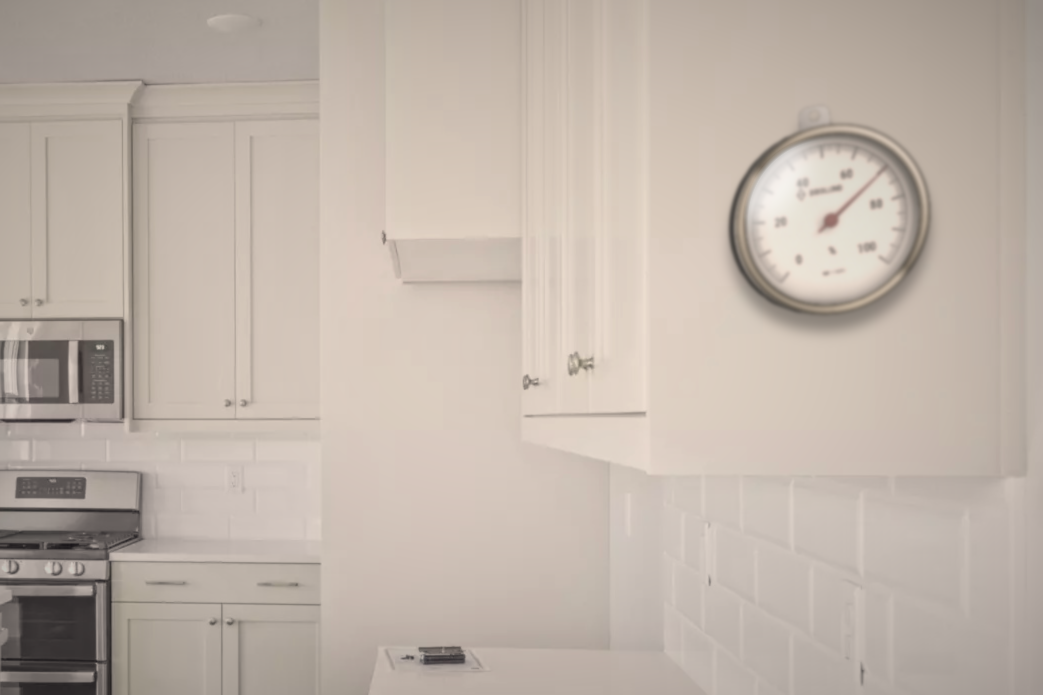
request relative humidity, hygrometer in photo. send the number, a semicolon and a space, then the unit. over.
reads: 70; %
